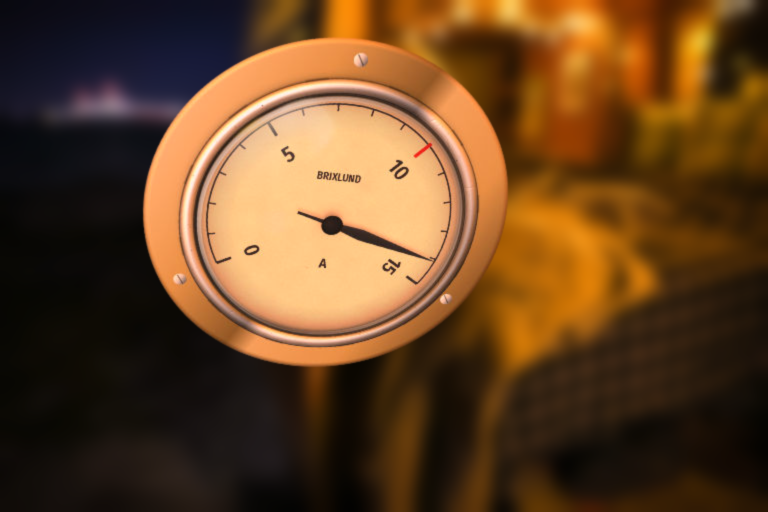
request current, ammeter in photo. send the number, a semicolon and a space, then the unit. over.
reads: 14; A
